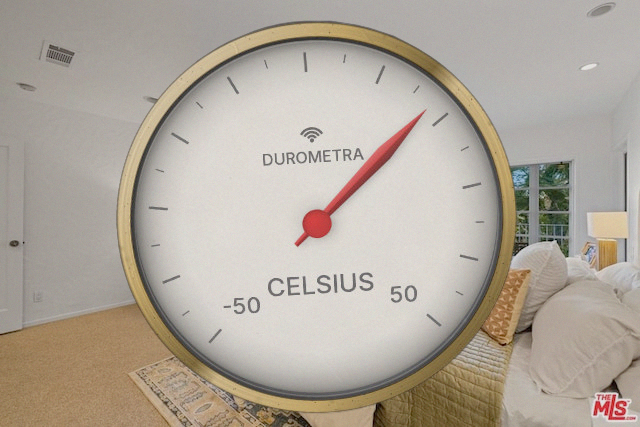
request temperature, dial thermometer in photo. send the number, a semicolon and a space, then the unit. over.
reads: 17.5; °C
